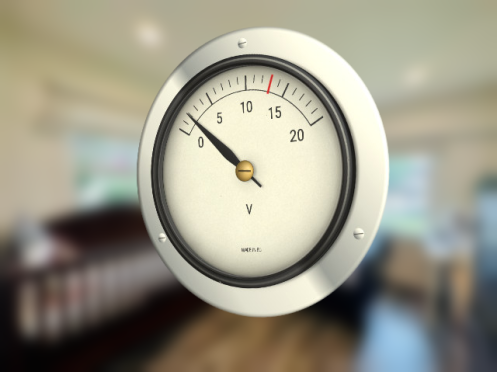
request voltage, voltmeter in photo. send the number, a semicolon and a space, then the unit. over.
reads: 2; V
